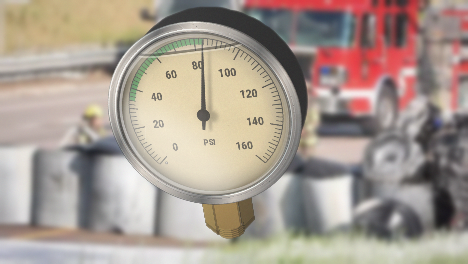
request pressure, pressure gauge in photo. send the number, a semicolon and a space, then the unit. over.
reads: 84; psi
